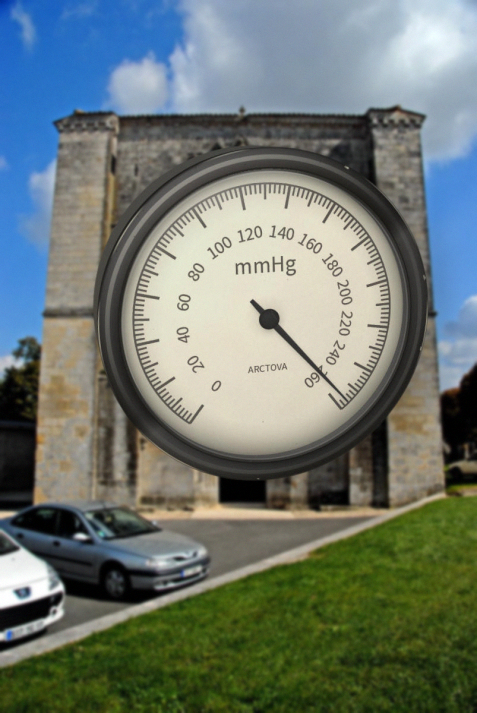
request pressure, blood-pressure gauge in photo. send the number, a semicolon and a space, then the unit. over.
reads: 256; mmHg
